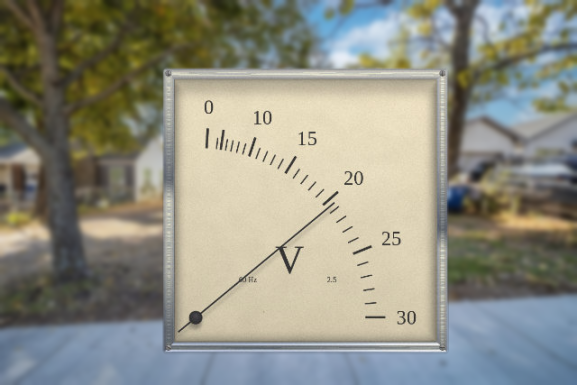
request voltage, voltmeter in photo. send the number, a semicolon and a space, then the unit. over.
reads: 20.5; V
